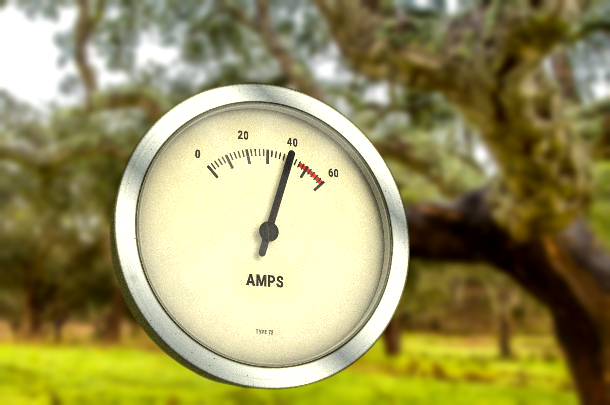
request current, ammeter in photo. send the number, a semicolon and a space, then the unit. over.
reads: 40; A
